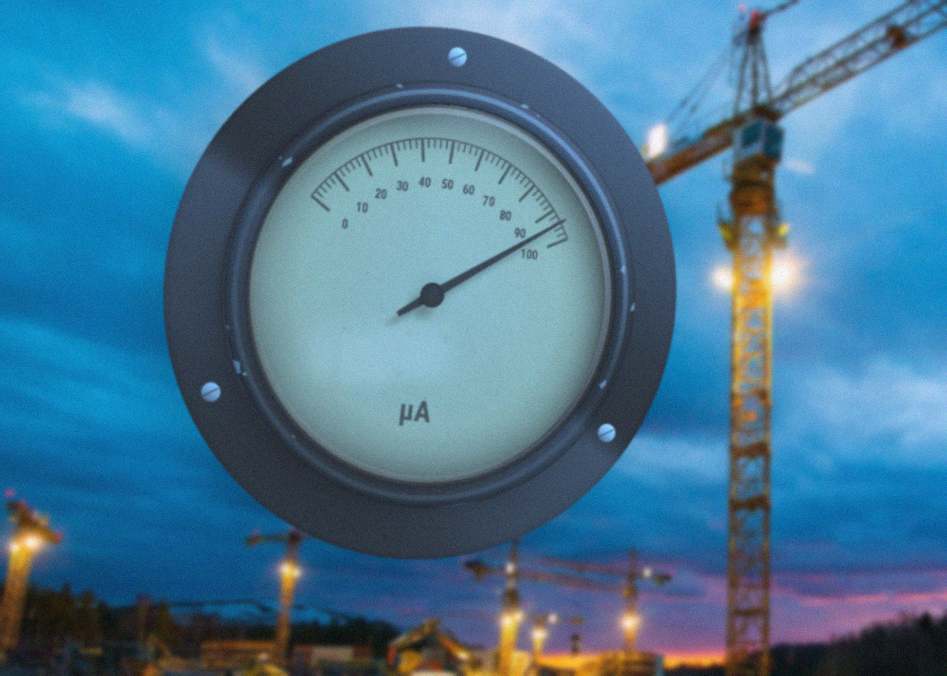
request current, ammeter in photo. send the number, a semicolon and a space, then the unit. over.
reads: 94; µA
